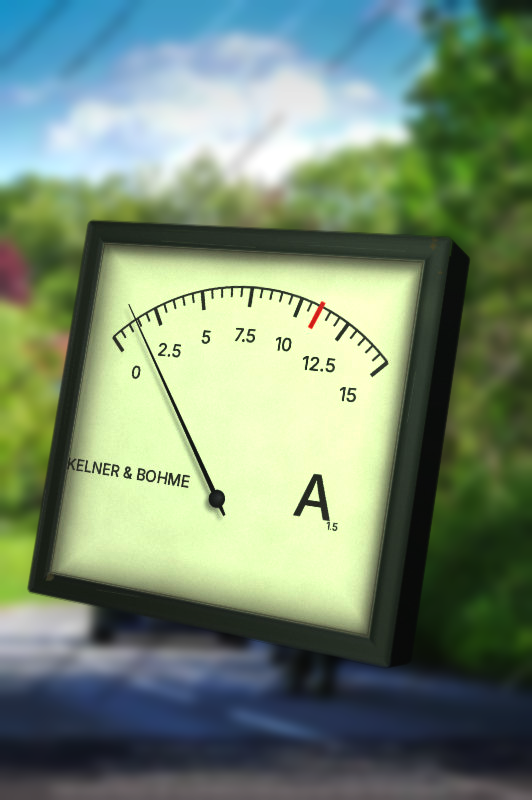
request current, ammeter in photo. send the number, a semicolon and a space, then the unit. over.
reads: 1.5; A
